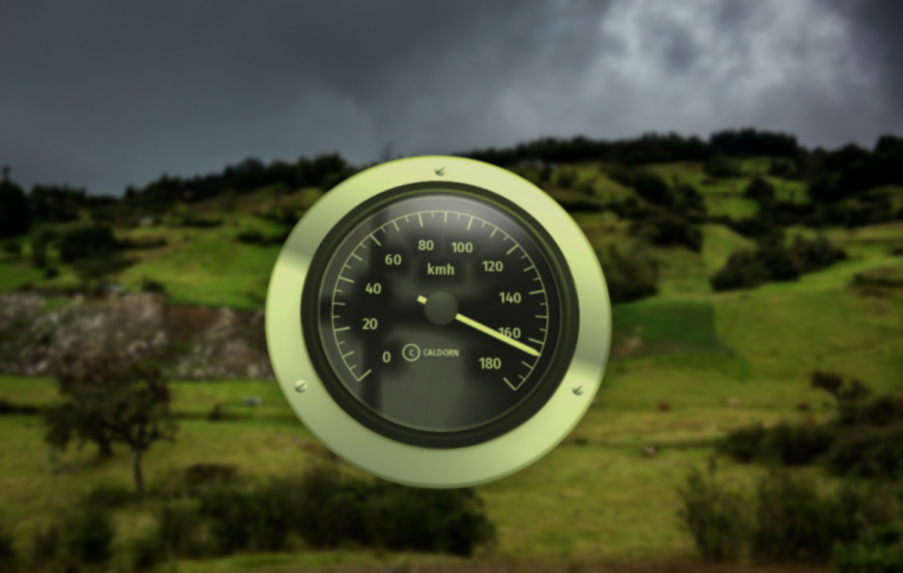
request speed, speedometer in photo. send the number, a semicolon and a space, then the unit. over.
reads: 165; km/h
